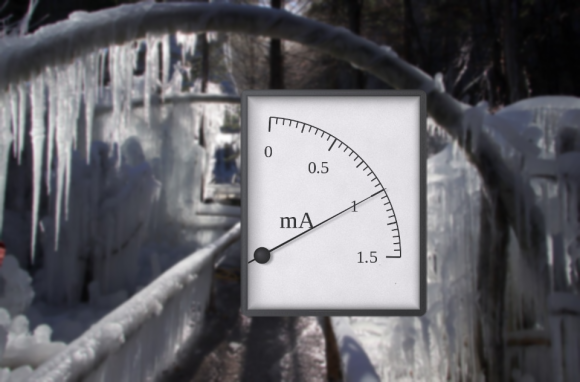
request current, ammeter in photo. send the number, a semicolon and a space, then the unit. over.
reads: 1; mA
